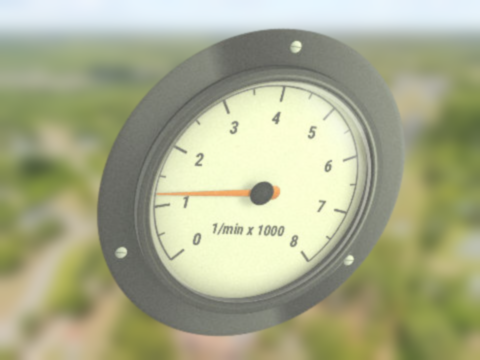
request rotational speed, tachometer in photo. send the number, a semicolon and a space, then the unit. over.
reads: 1250; rpm
